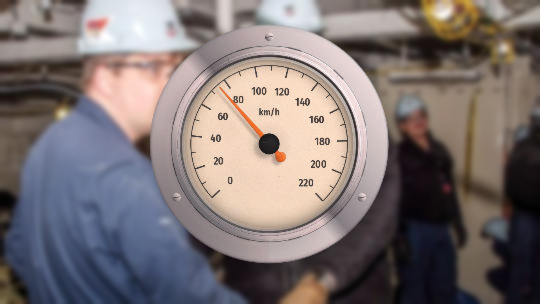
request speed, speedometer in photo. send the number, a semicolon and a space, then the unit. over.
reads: 75; km/h
